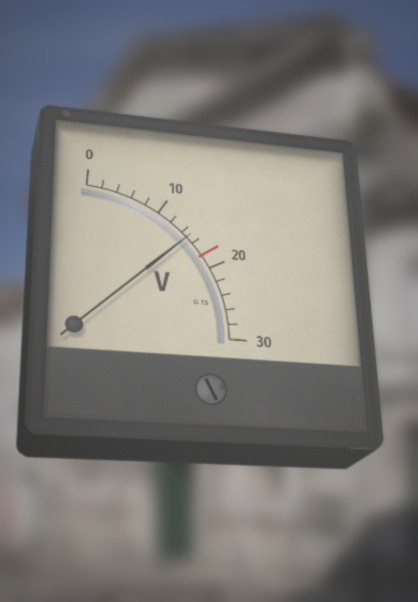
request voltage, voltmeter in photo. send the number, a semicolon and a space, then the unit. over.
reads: 15; V
